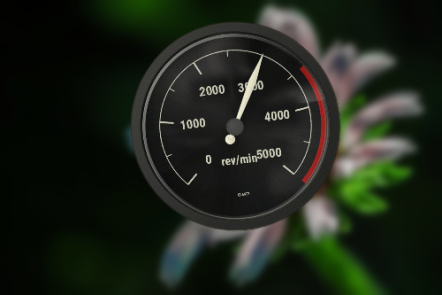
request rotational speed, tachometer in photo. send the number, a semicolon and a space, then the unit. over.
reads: 3000; rpm
